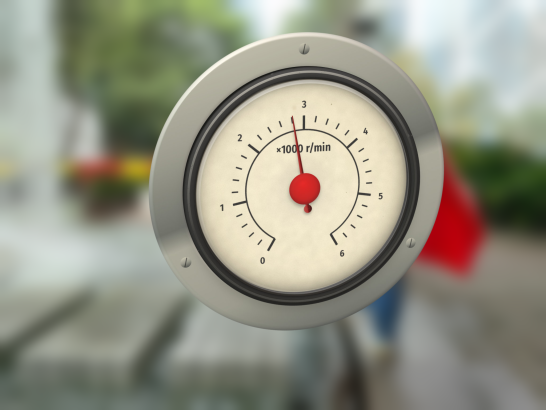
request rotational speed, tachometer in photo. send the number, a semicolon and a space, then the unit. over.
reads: 2800; rpm
